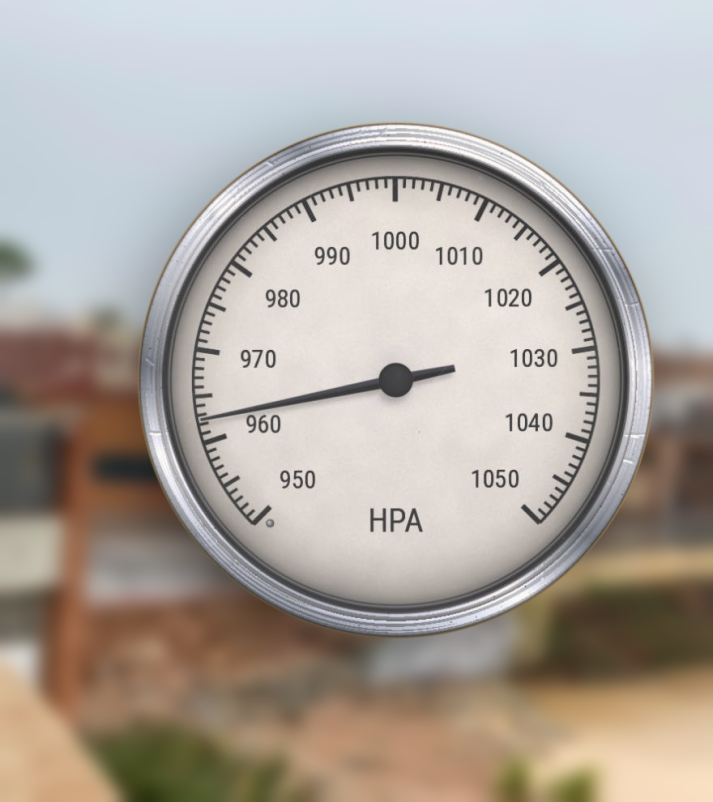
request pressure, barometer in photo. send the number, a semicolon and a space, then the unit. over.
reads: 962.5; hPa
